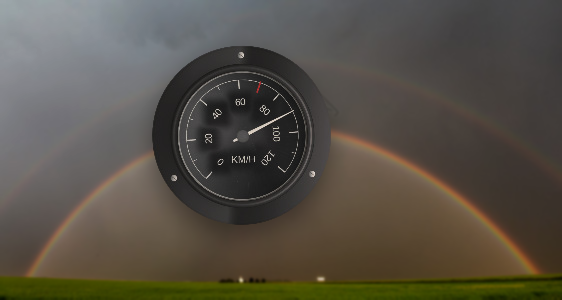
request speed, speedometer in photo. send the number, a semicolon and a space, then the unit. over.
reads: 90; km/h
